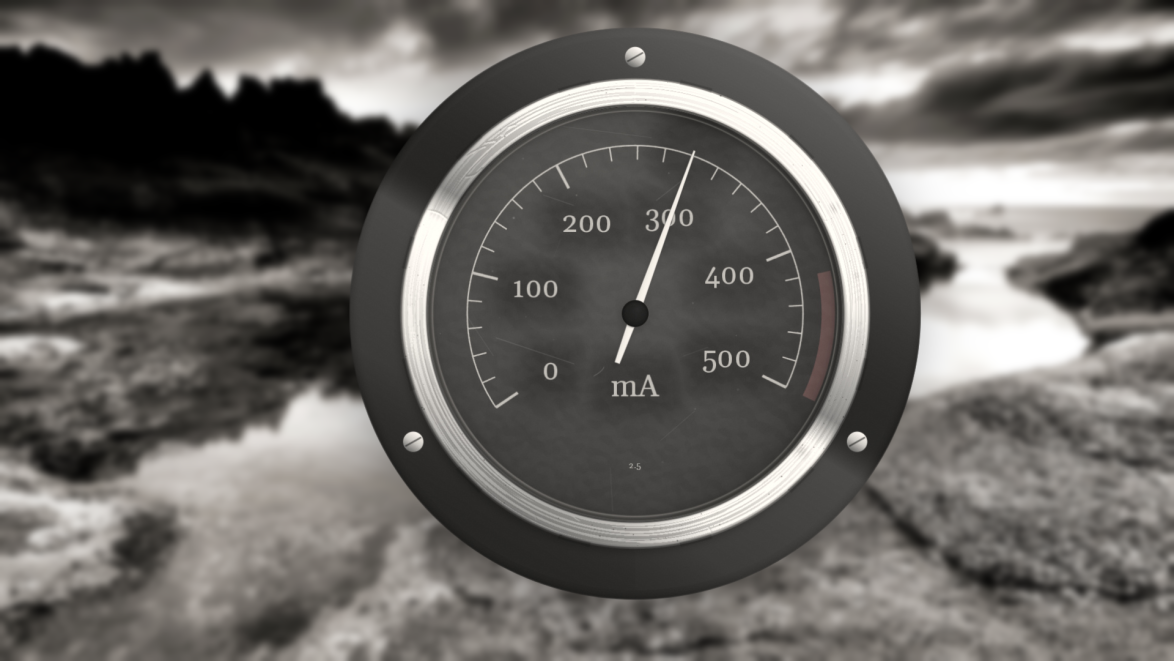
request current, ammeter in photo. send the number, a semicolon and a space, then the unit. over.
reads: 300; mA
